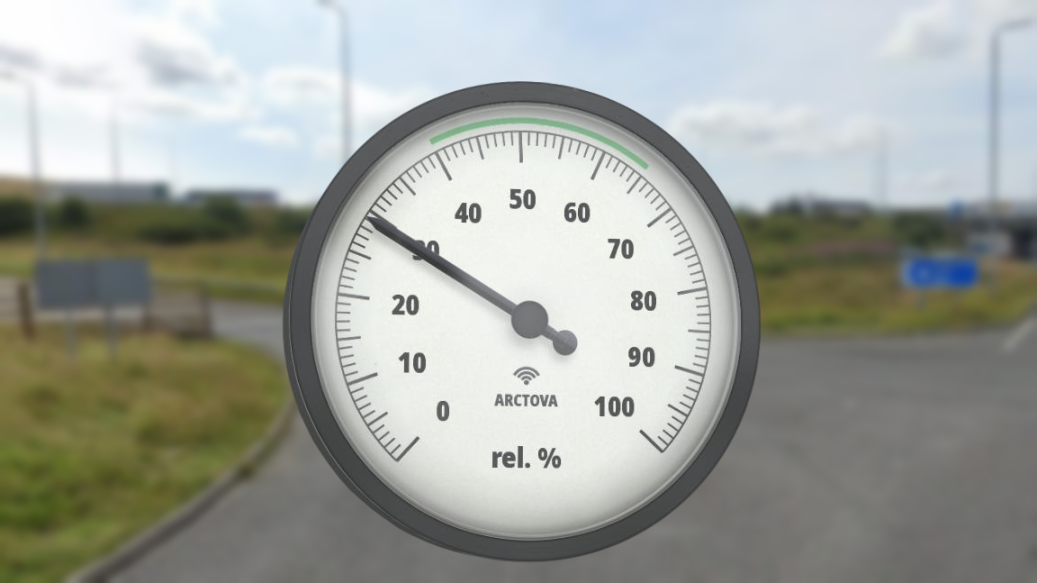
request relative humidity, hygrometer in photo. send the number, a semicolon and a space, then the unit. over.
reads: 29; %
